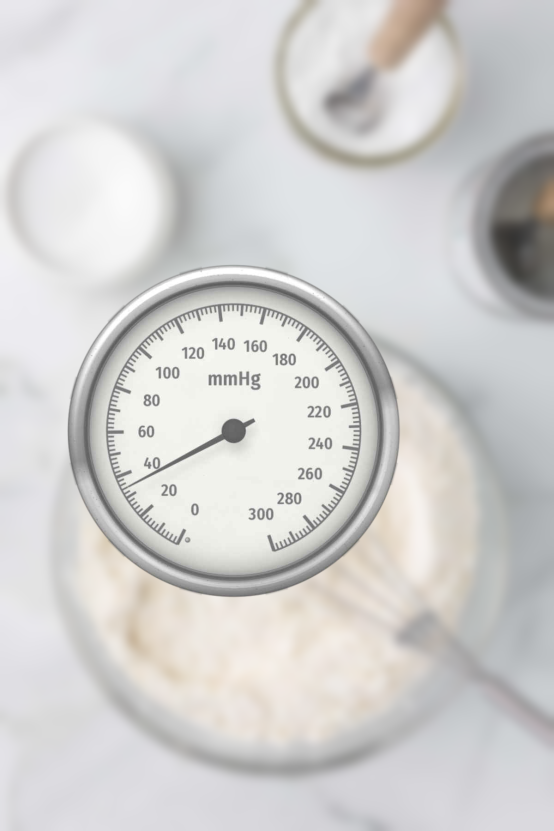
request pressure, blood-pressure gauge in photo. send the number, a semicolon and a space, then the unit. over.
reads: 34; mmHg
